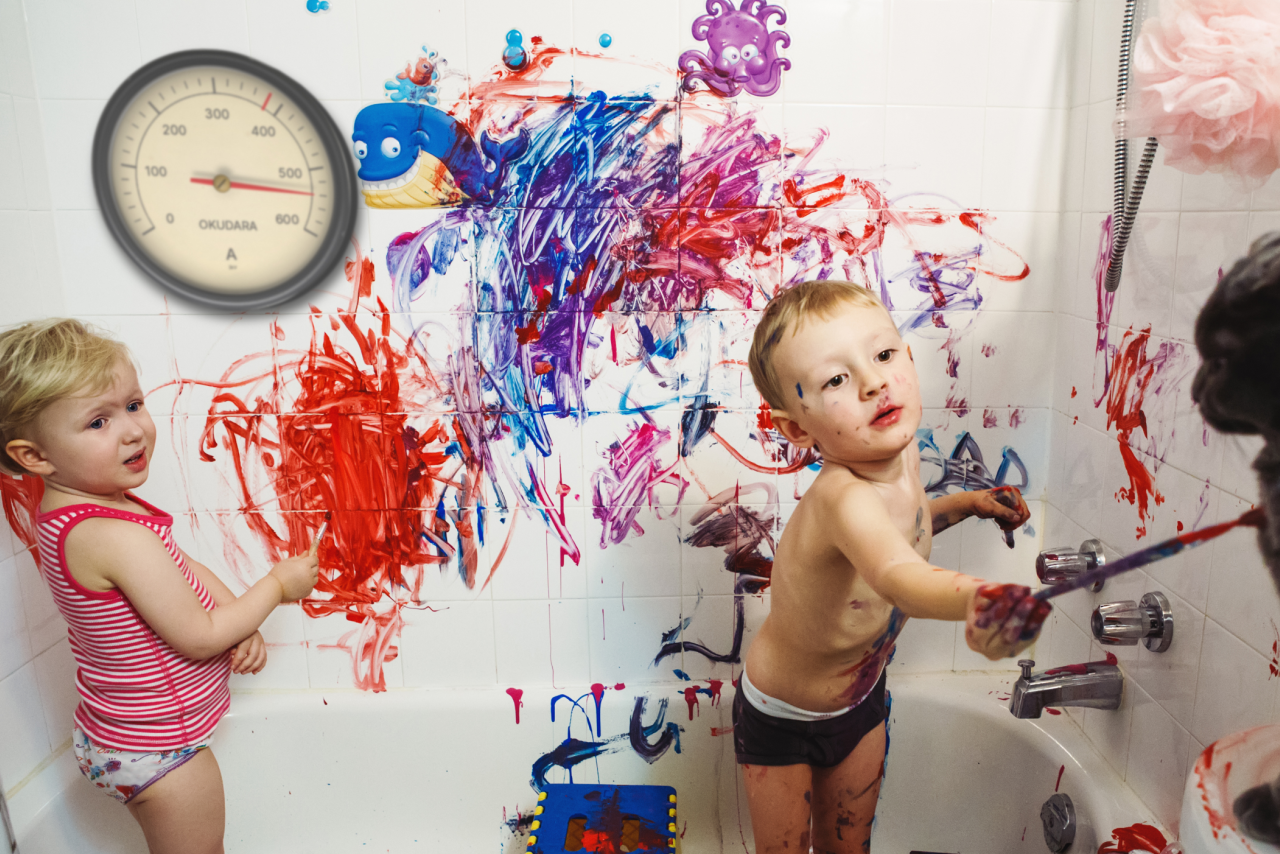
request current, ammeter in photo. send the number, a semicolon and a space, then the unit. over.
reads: 540; A
